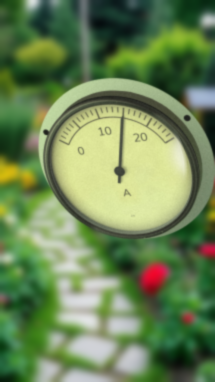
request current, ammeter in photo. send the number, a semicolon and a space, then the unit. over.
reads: 15; A
